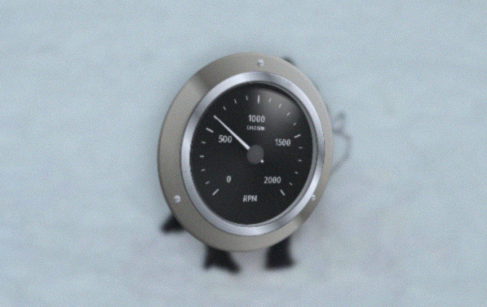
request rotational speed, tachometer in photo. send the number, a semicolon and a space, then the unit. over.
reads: 600; rpm
